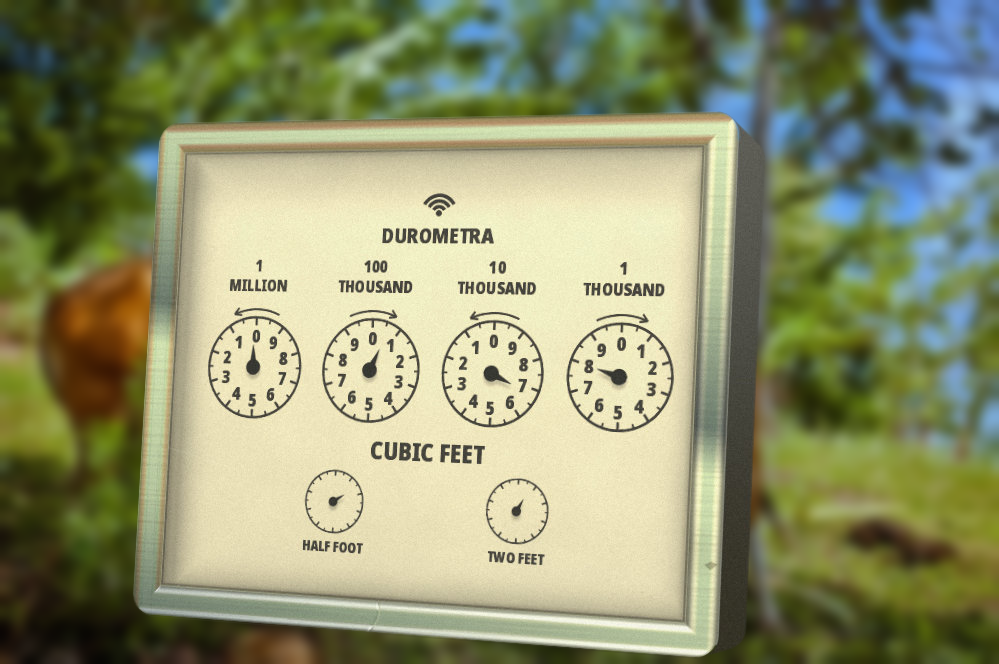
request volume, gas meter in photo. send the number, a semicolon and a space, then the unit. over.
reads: 6800; ft³
